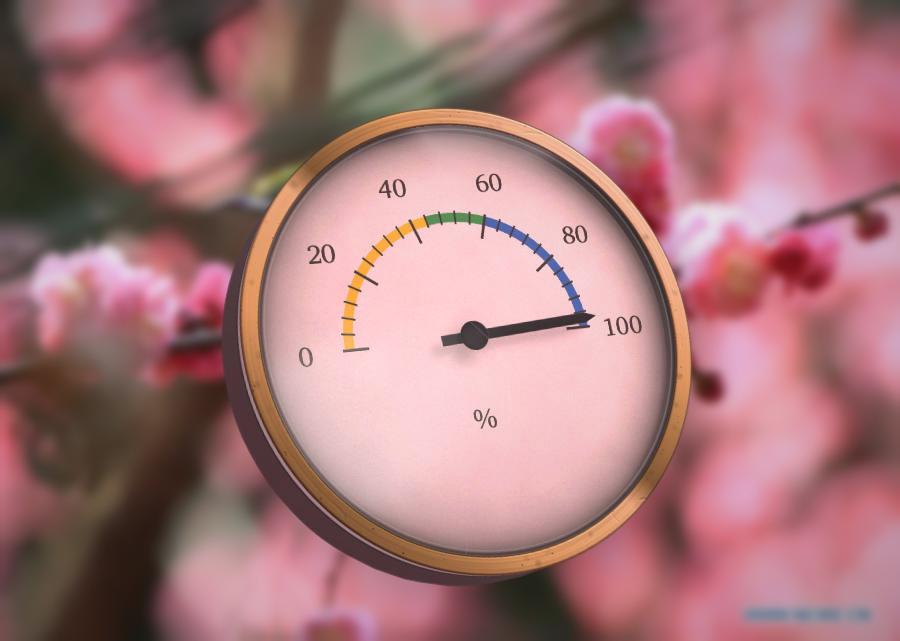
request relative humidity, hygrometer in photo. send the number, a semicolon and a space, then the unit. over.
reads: 98; %
